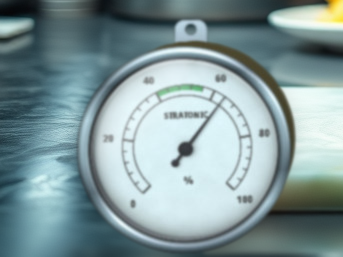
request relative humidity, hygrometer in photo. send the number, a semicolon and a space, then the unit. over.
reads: 64; %
